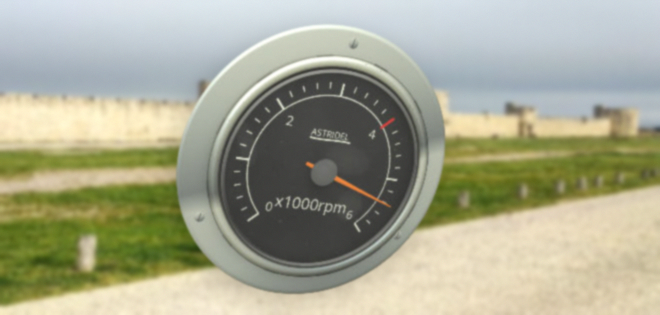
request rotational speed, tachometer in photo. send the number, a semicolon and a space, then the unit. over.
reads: 5400; rpm
